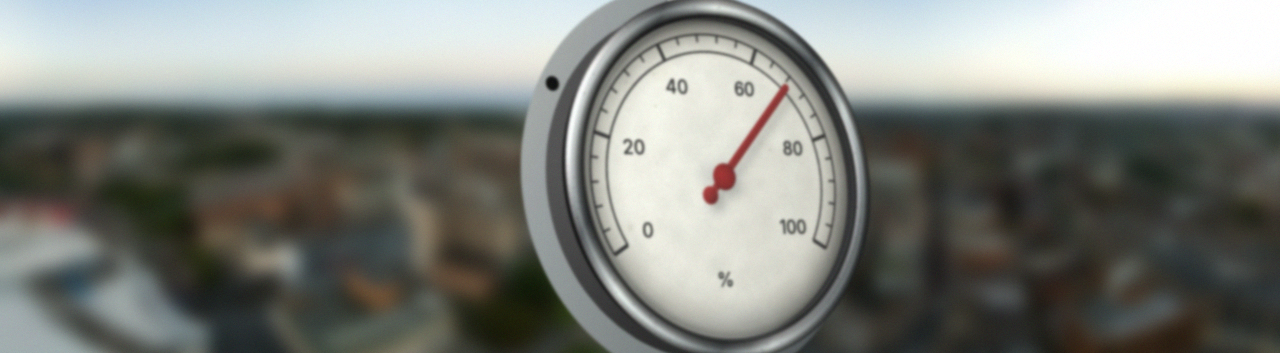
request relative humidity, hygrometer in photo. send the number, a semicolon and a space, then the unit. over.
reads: 68; %
